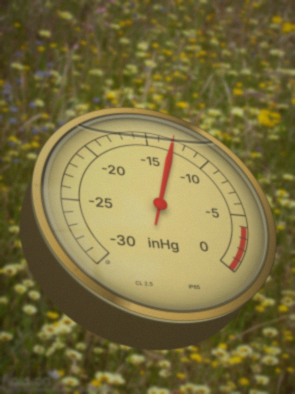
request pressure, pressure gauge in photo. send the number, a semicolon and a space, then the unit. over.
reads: -13; inHg
